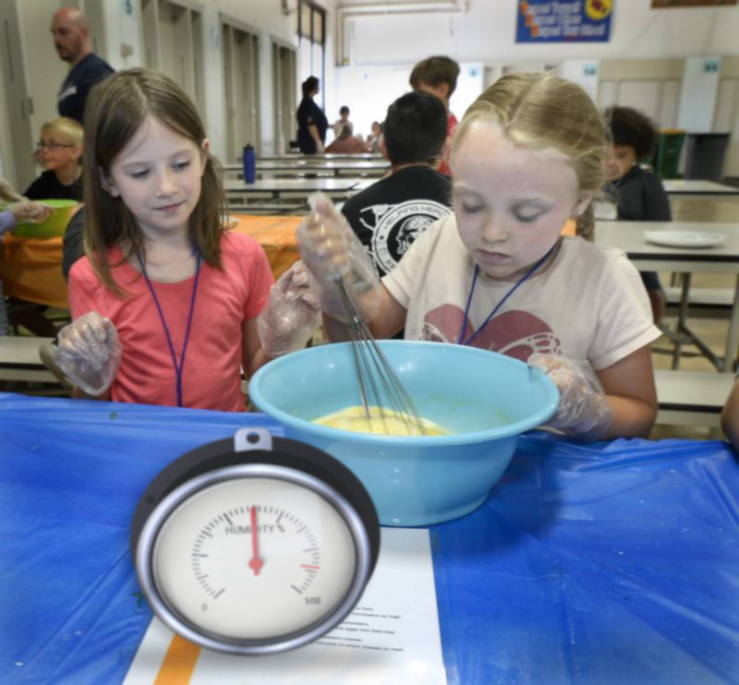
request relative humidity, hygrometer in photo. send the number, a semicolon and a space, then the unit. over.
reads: 50; %
